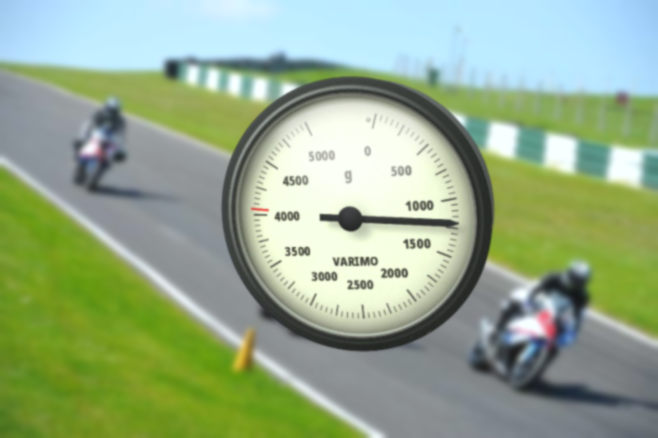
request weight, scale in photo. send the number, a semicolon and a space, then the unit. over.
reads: 1200; g
